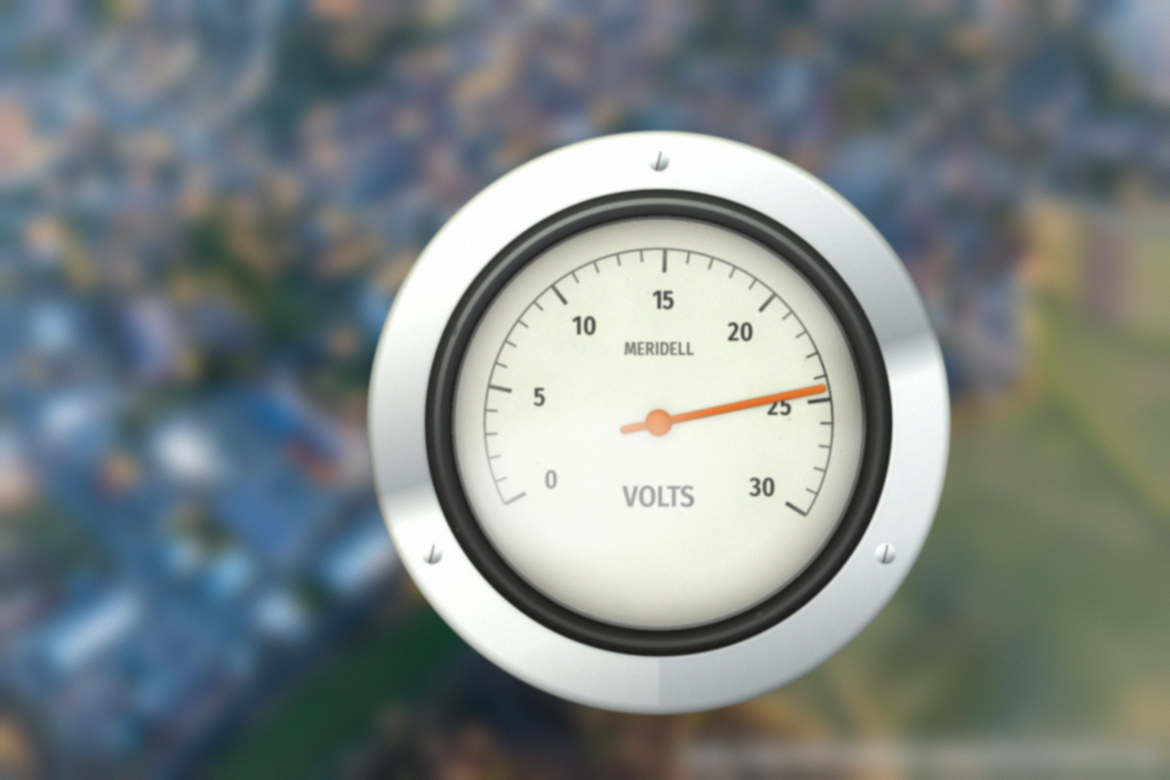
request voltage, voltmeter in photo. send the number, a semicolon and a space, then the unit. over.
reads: 24.5; V
